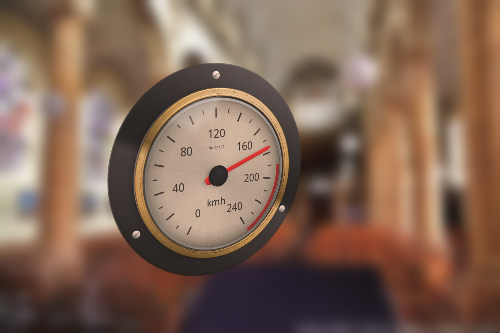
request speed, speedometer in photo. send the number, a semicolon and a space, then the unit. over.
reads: 175; km/h
